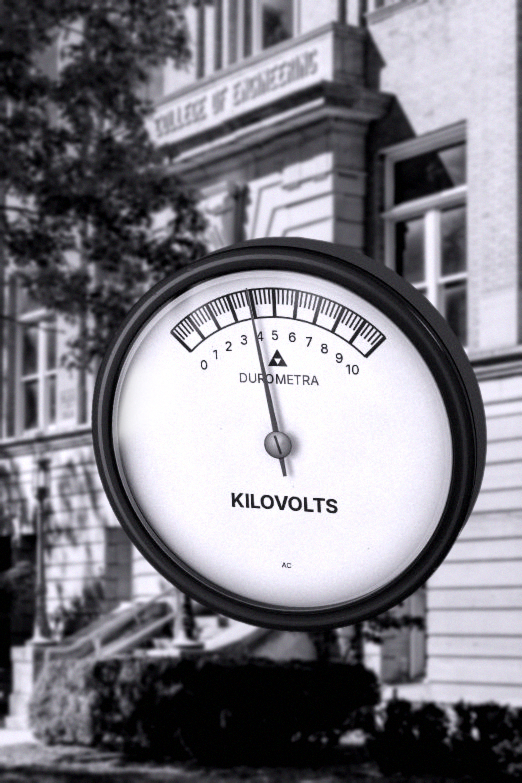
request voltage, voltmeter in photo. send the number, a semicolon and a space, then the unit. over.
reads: 4; kV
